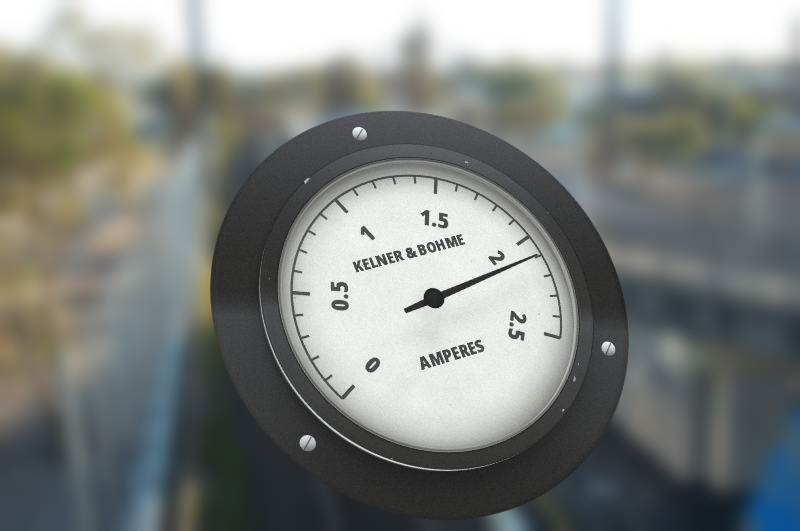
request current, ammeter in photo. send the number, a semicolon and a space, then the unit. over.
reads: 2.1; A
